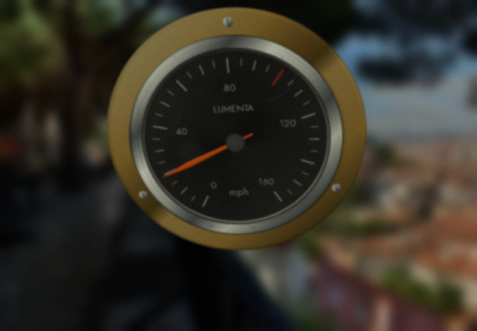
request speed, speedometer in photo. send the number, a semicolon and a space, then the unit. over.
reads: 20; mph
